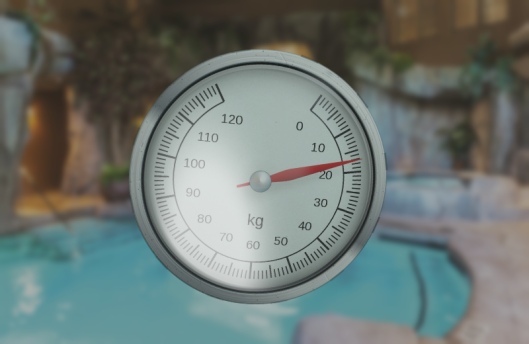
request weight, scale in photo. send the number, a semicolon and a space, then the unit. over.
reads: 17; kg
